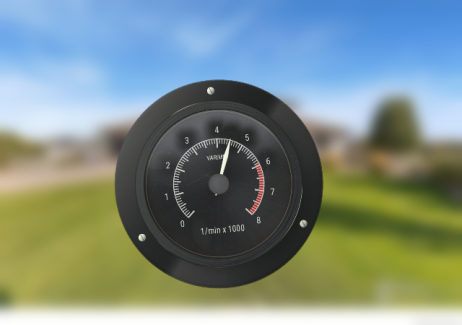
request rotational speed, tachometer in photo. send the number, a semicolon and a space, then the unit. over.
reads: 4500; rpm
